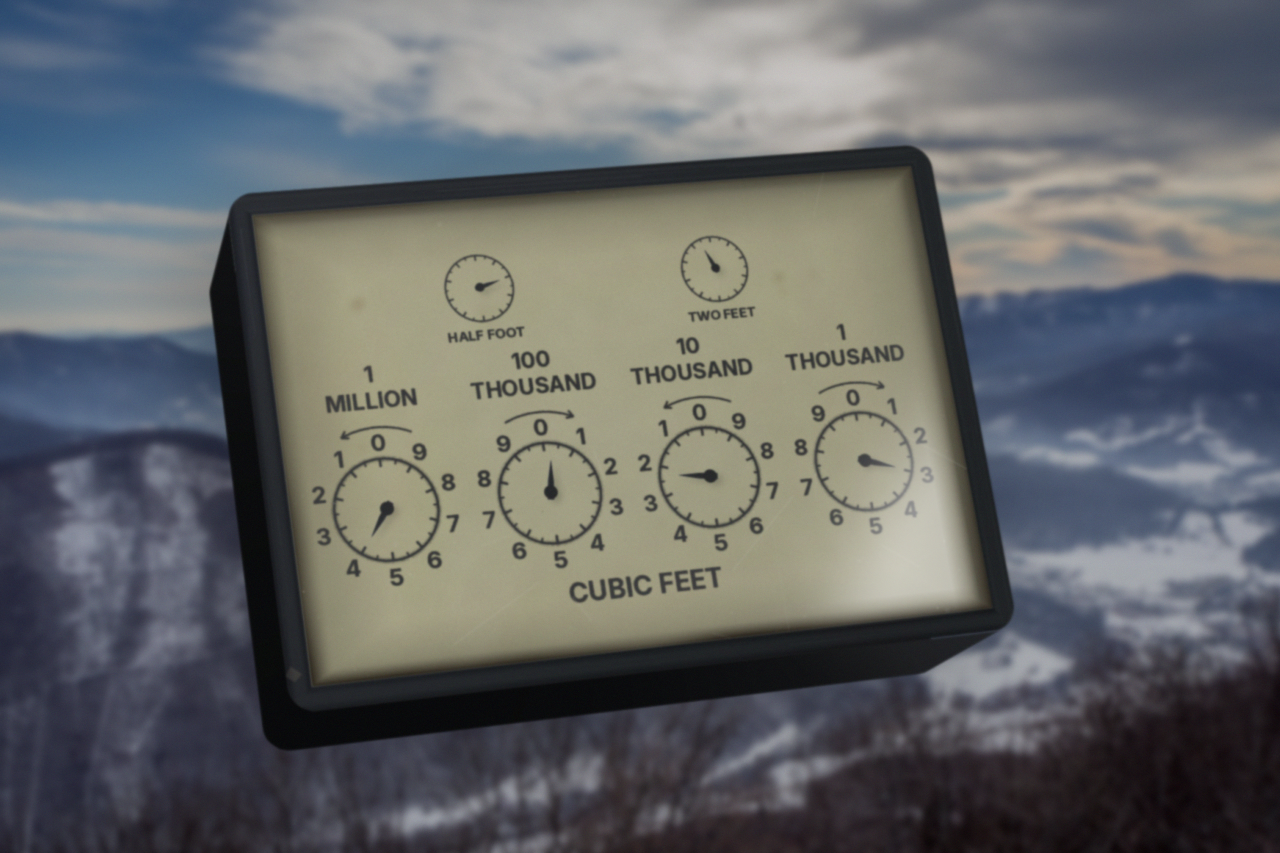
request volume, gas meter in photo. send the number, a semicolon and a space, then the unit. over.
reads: 402300; ft³
